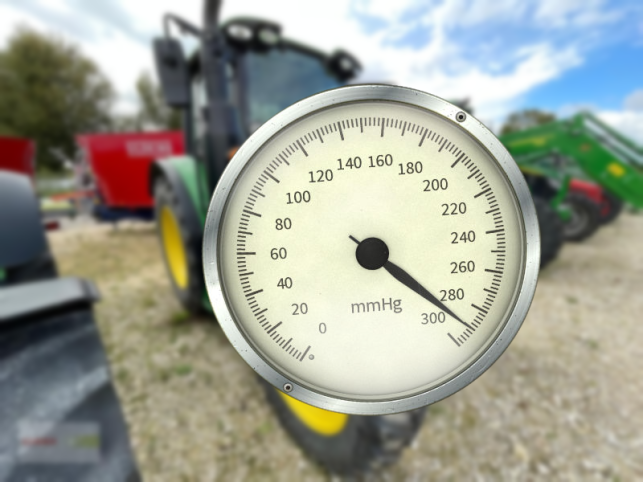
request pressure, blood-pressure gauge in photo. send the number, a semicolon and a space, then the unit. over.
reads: 290; mmHg
